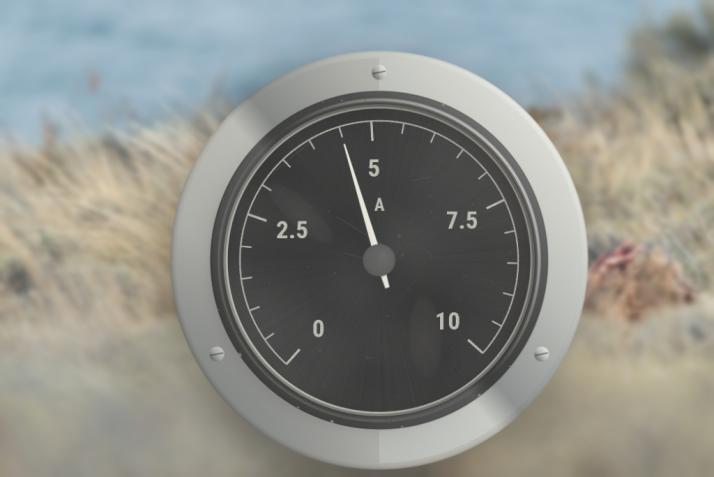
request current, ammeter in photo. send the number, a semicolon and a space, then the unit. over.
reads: 4.5; A
